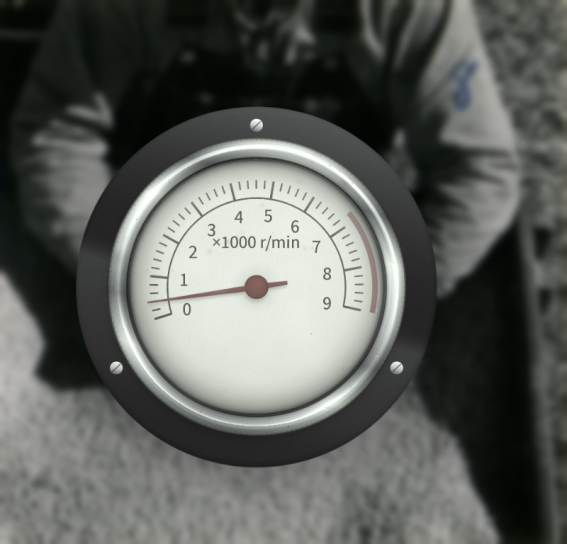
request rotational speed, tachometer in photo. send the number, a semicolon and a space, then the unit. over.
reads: 400; rpm
